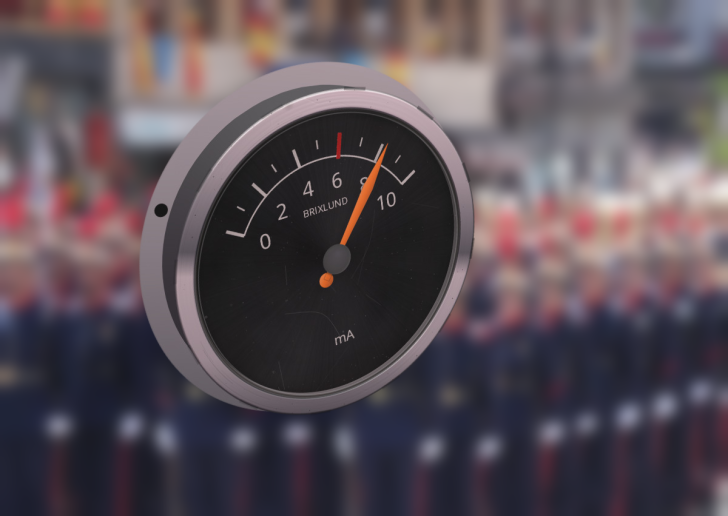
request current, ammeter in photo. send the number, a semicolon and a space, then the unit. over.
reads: 8; mA
